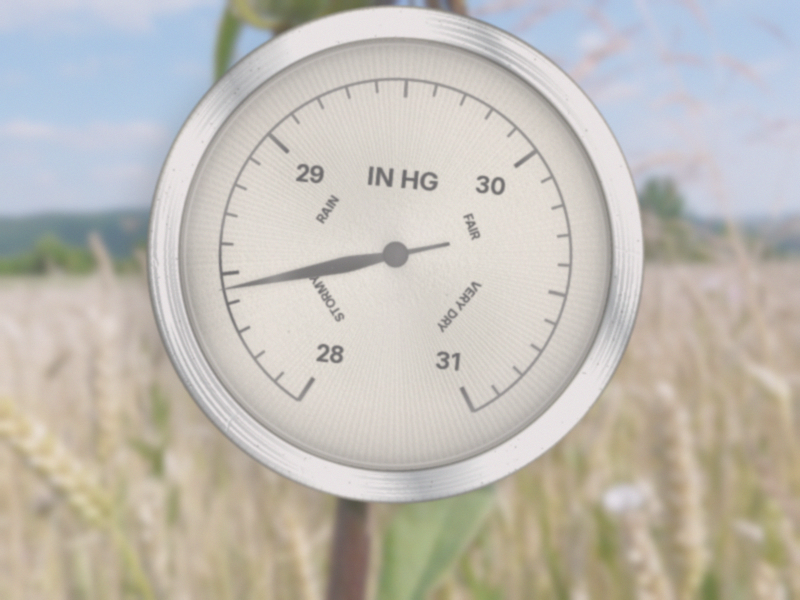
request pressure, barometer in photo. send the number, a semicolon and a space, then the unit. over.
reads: 28.45; inHg
